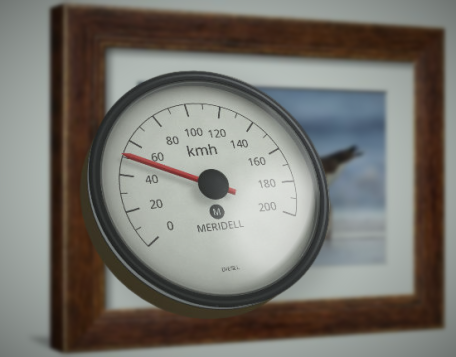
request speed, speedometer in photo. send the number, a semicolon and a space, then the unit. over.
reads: 50; km/h
